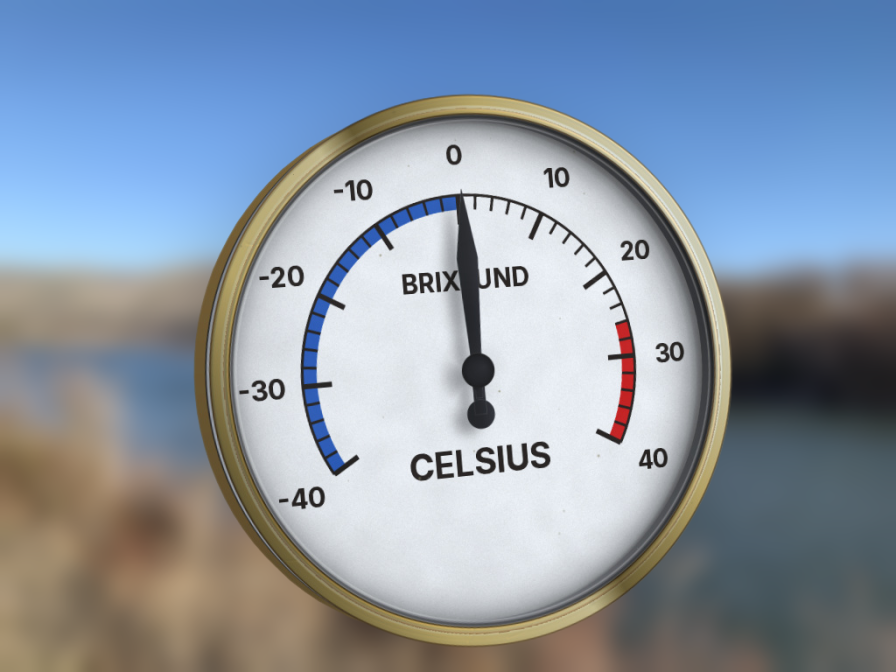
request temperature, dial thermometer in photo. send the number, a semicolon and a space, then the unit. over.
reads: 0; °C
